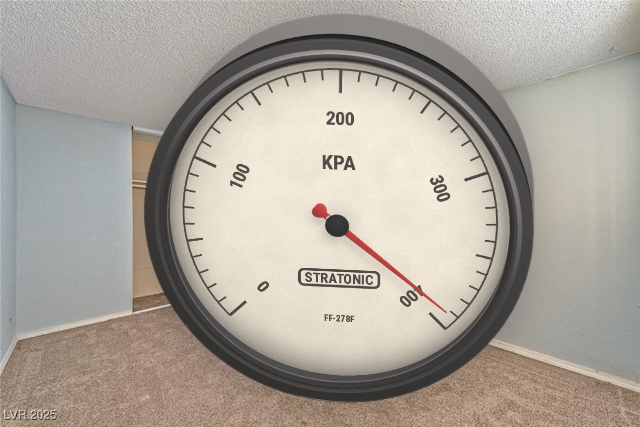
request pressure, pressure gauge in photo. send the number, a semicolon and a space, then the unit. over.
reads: 390; kPa
